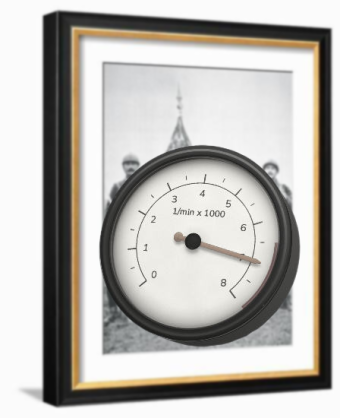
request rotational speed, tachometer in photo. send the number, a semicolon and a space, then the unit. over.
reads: 7000; rpm
